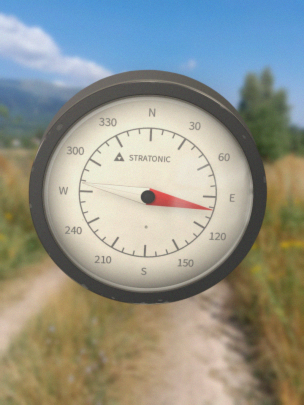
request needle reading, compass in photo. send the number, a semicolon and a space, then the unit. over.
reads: 100; °
